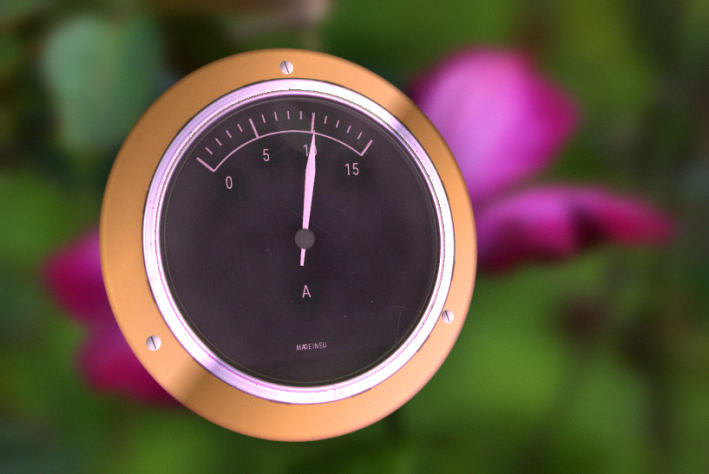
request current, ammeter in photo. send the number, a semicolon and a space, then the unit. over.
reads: 10; A
